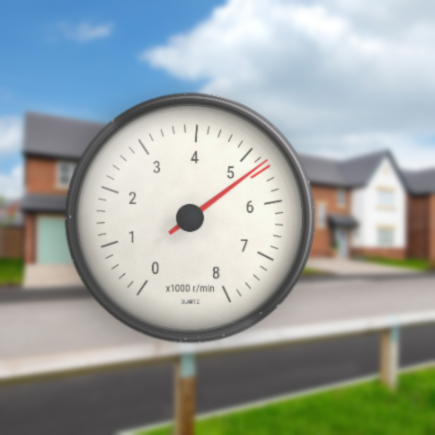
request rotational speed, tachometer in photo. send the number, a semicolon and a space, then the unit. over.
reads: 5300; rpm
